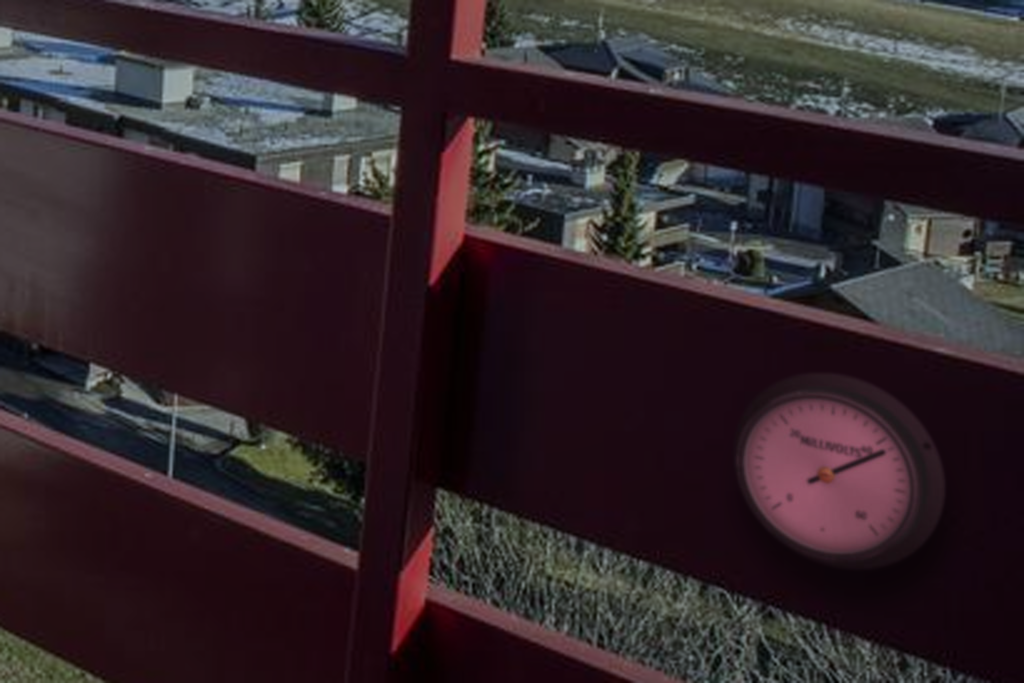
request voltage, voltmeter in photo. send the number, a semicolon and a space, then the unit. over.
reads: 42; mV
